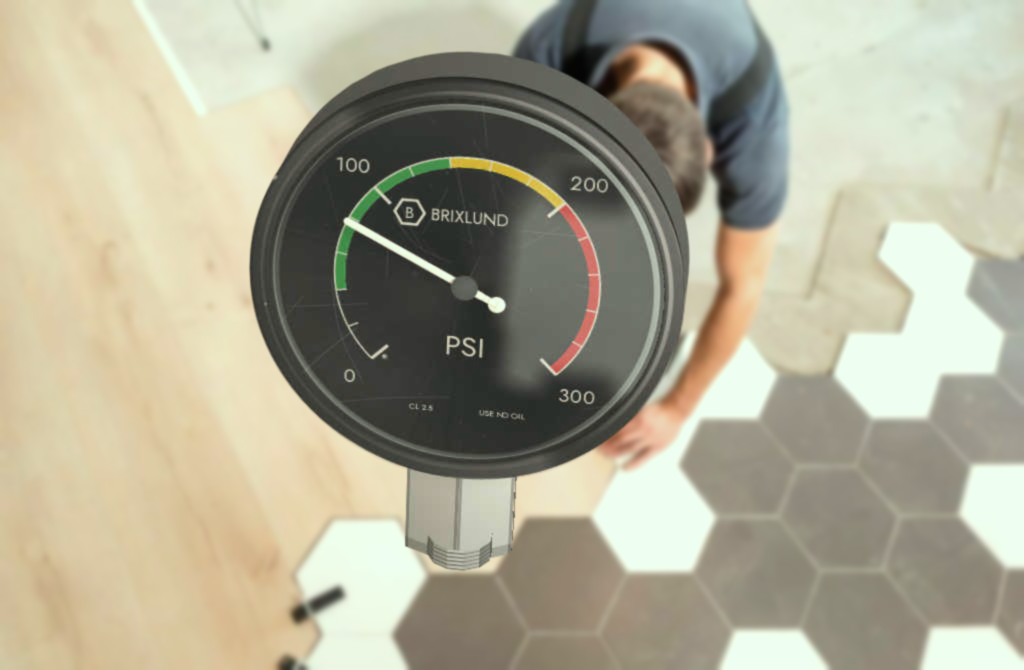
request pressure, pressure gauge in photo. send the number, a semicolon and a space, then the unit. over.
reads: 80; psi
